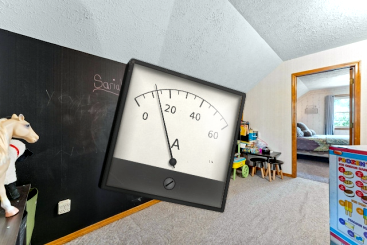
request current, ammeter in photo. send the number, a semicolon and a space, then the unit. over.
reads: 12.5; A
